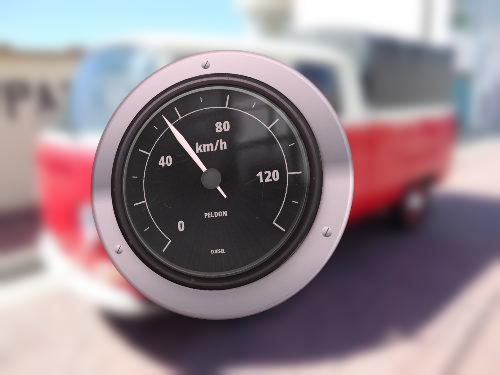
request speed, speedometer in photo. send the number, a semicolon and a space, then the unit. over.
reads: 55; km/h
